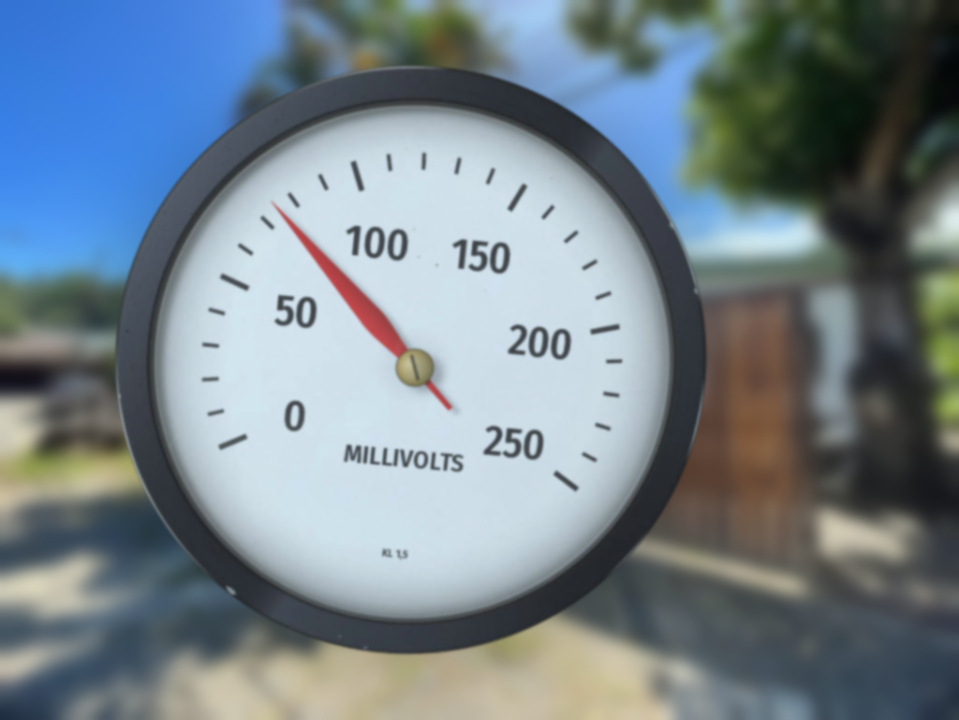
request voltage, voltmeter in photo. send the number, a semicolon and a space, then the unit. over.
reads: 75; mV
